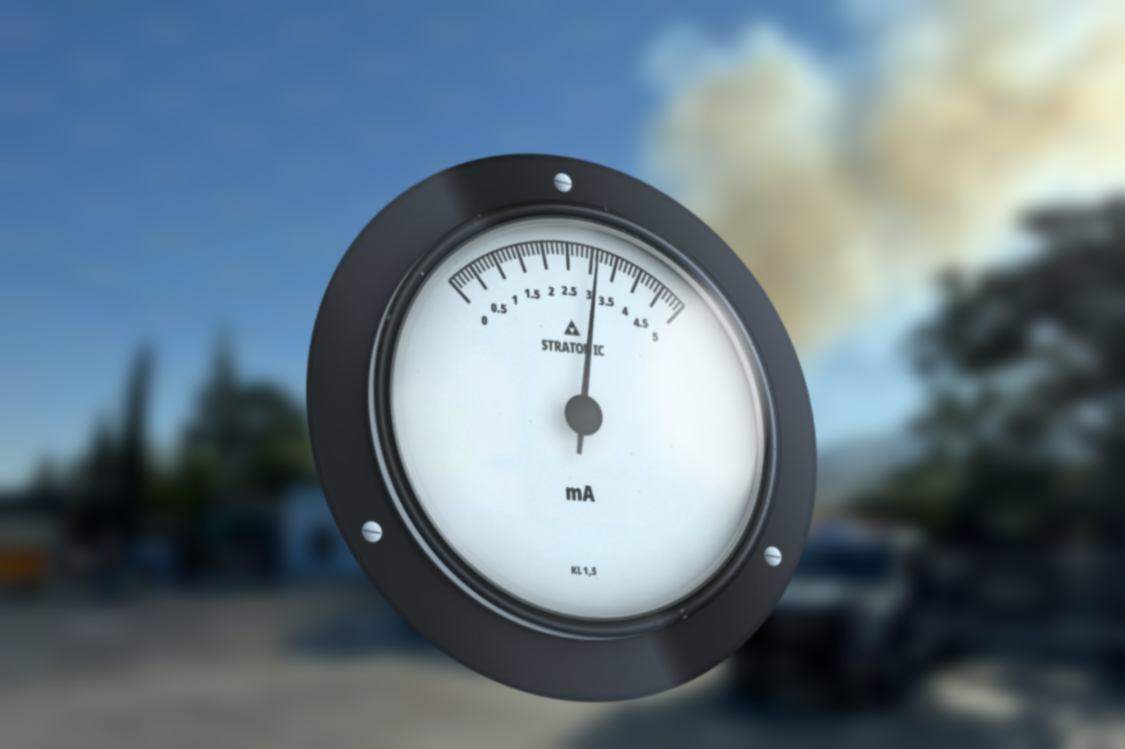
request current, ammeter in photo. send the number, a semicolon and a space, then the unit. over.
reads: 3; mA
